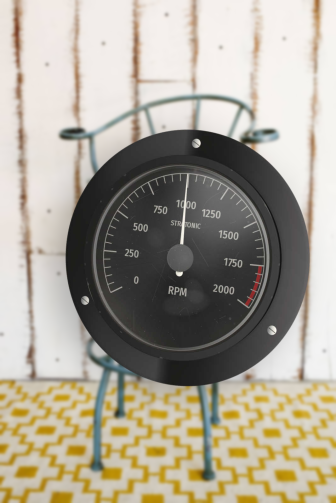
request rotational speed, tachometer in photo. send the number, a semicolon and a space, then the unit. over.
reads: 1000; rpm
